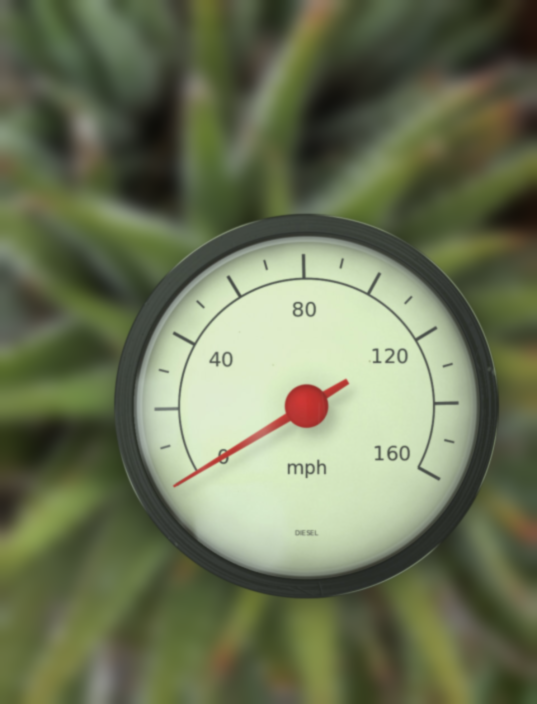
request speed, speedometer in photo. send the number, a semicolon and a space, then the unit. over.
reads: 0; mph
